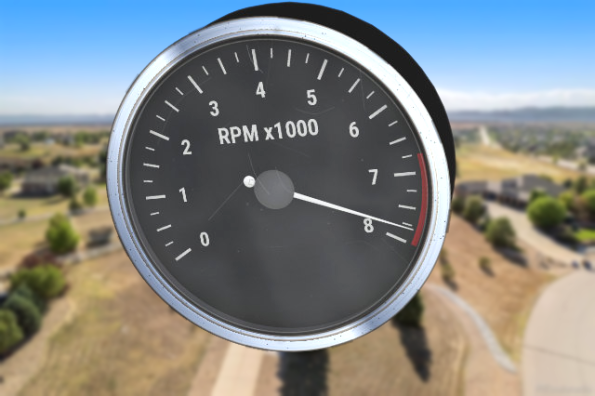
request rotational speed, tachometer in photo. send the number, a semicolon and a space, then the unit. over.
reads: 7750; rpm
